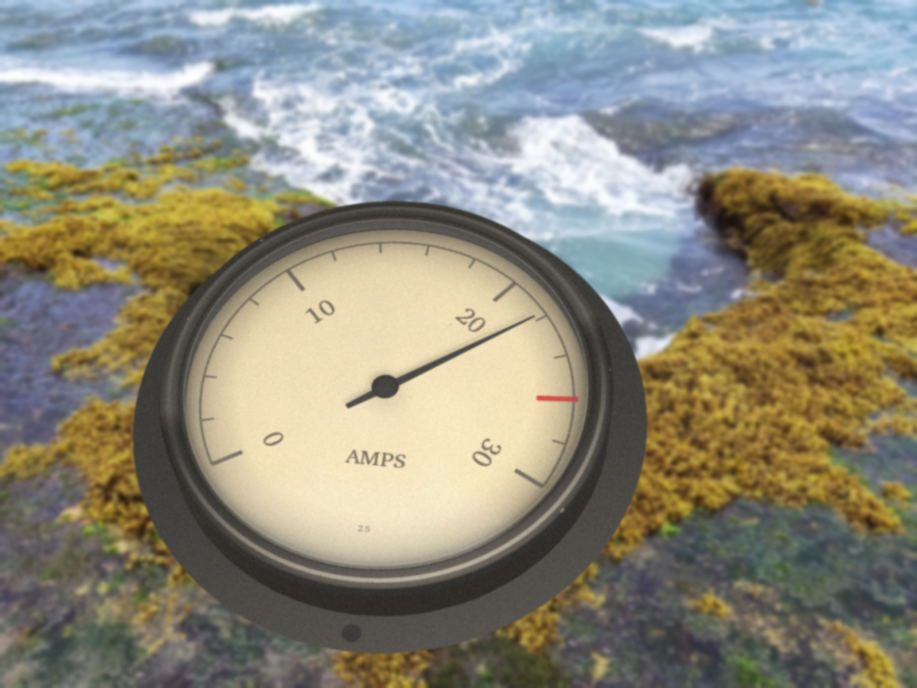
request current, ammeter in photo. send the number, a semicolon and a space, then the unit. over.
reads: 22; A
